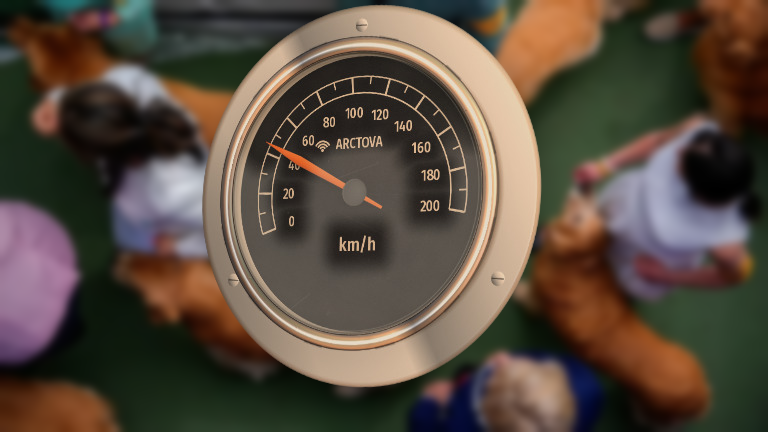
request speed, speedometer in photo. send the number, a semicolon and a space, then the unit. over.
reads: 45; km/h
